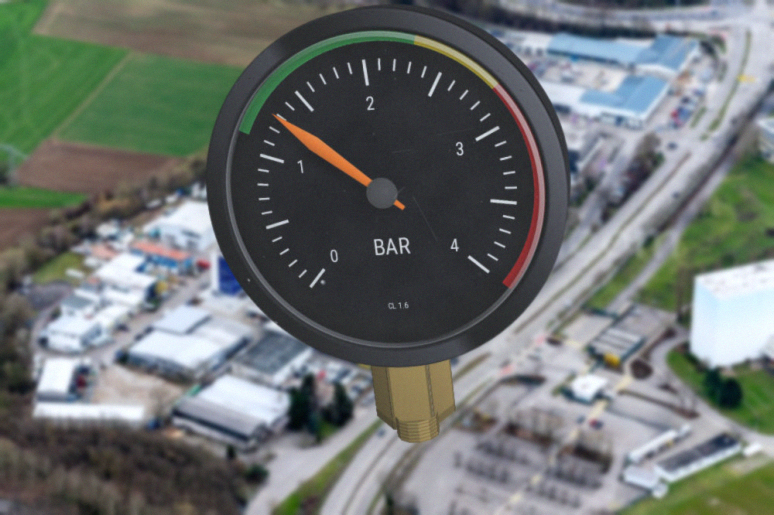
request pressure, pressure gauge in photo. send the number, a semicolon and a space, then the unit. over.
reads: 1.3; bar
